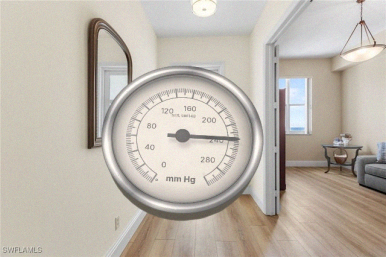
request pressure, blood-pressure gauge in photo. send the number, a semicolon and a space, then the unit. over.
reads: 240; mmHg
